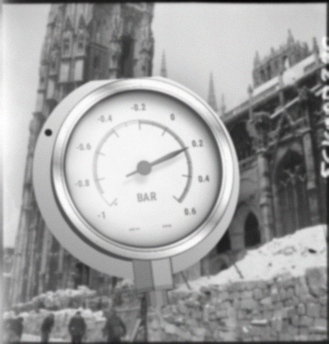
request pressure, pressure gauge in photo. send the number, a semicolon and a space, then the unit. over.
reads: 0.2; bar
